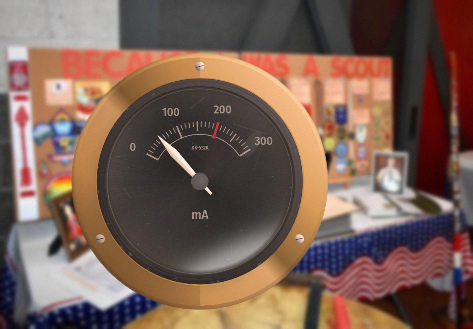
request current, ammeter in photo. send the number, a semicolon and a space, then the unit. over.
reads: 50; mA
